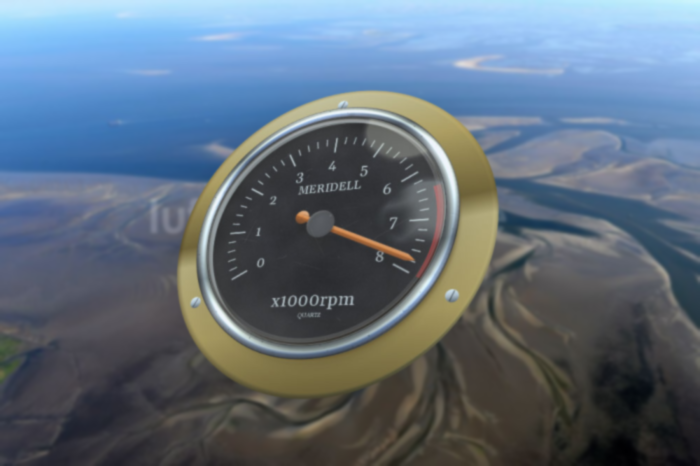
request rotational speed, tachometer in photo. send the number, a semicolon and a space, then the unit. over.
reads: 7800; rpm
